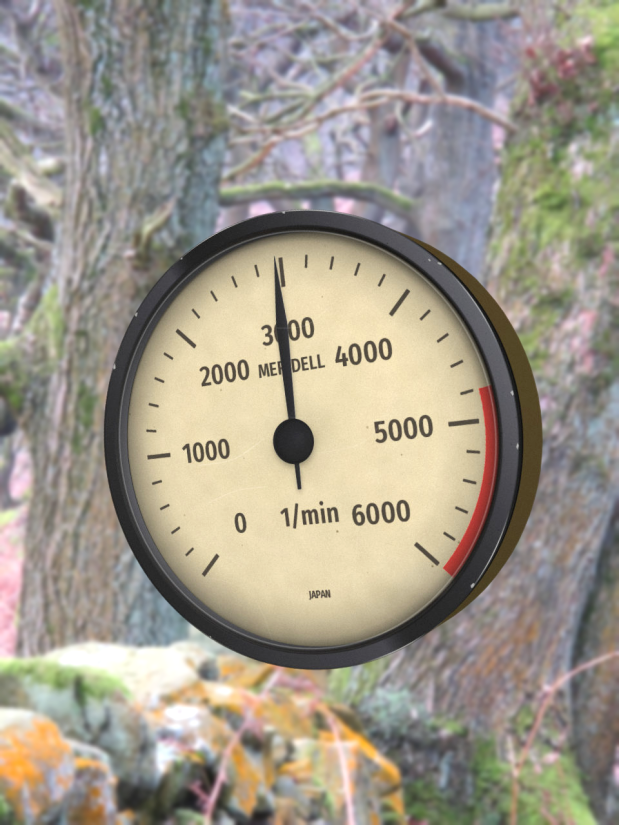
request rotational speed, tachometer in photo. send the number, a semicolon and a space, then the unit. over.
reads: 3000; rpm
